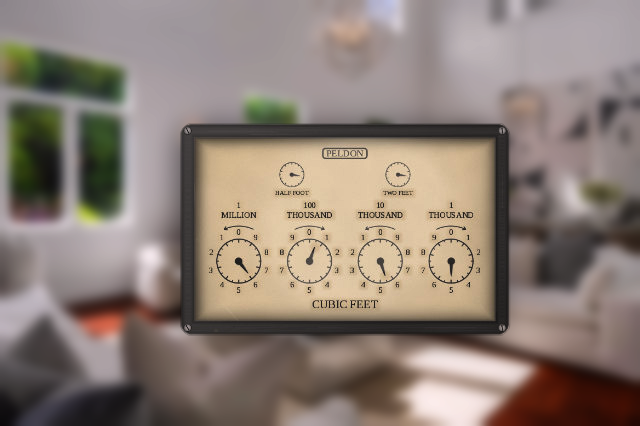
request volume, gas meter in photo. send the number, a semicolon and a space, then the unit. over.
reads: 605500; ft³
